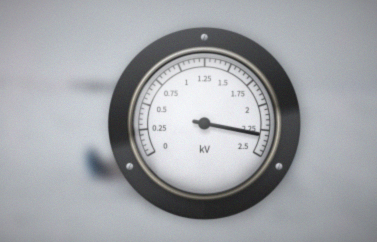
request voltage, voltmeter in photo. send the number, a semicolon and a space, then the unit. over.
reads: 2.3; kV
